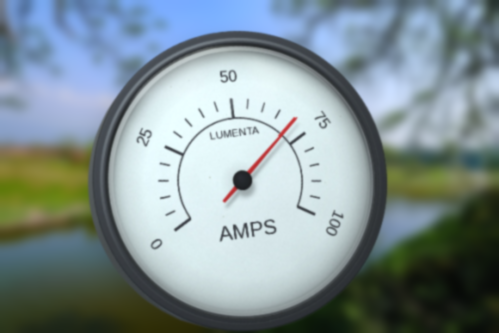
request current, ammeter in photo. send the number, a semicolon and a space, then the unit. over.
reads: 70; A
